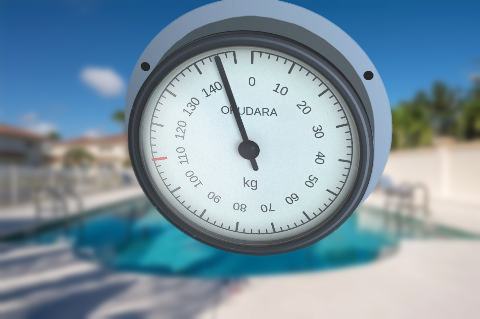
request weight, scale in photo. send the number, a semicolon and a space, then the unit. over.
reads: 146; kg
